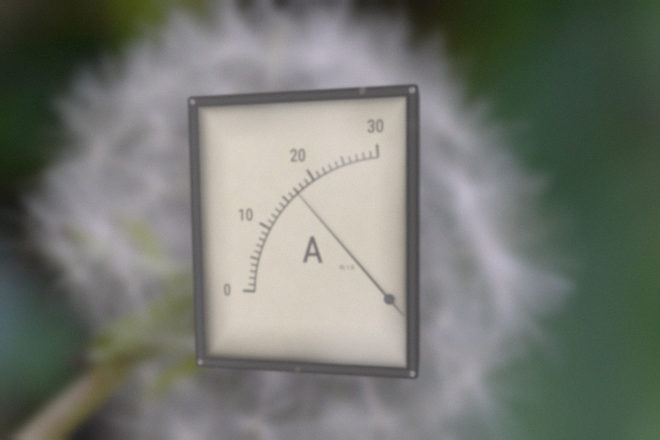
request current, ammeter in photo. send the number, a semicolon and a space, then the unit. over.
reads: 17; A
